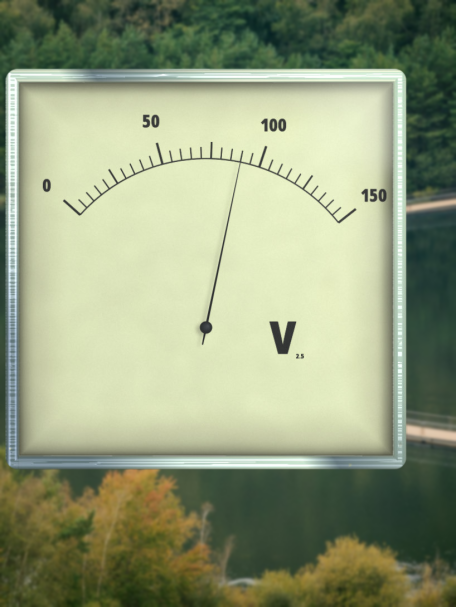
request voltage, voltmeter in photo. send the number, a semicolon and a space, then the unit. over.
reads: 90; V
